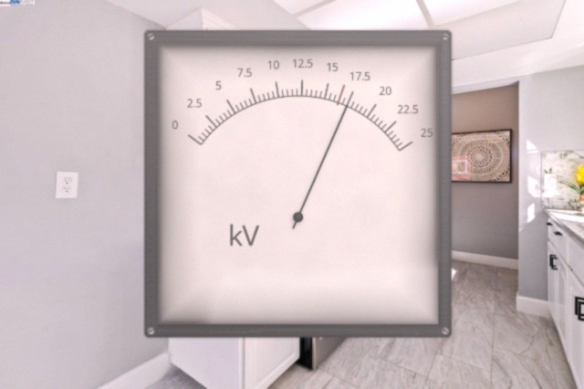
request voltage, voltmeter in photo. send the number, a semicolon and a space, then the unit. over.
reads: 17.5; kV
